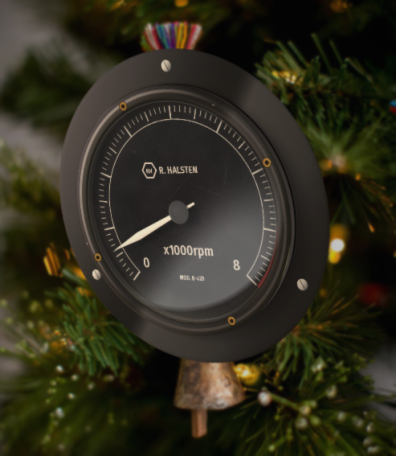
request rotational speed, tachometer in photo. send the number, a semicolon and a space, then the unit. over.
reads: 600; rpm
